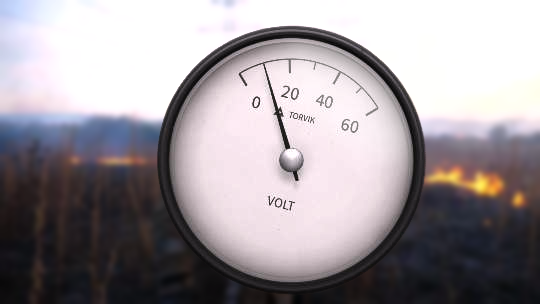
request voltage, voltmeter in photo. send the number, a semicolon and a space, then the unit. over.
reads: 10; V
